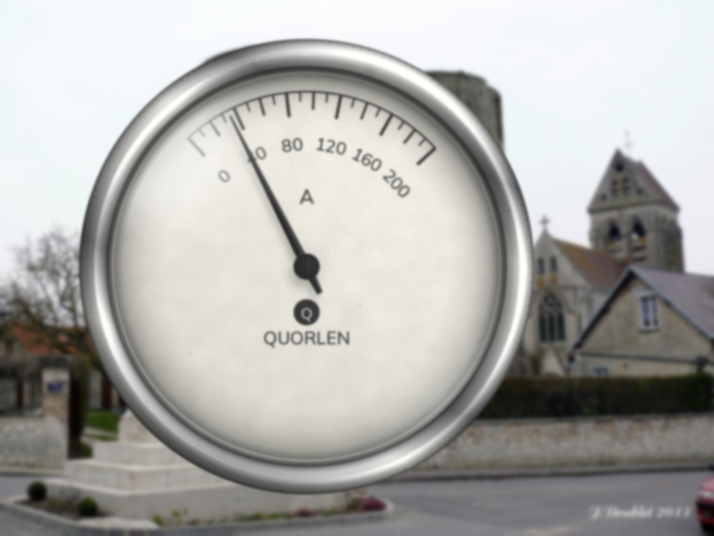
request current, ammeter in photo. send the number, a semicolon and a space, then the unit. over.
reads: 35; A
